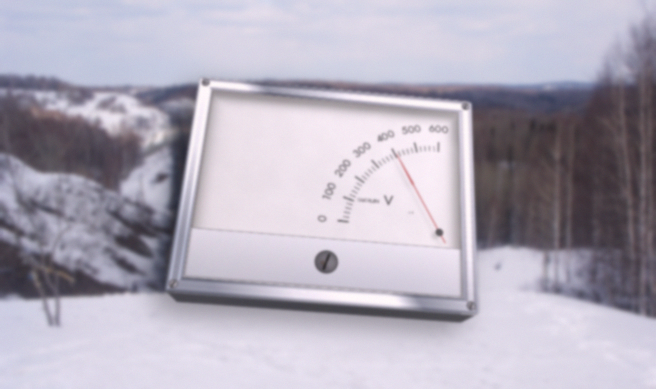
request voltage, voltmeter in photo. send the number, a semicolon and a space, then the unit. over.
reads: 400; V
